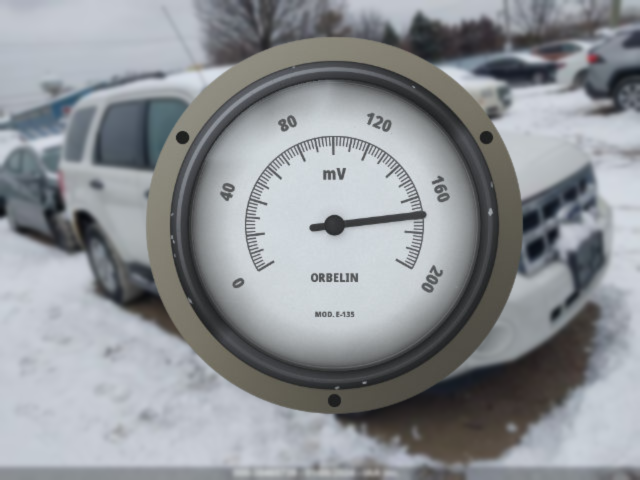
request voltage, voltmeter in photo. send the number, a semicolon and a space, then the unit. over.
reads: 170; mV
